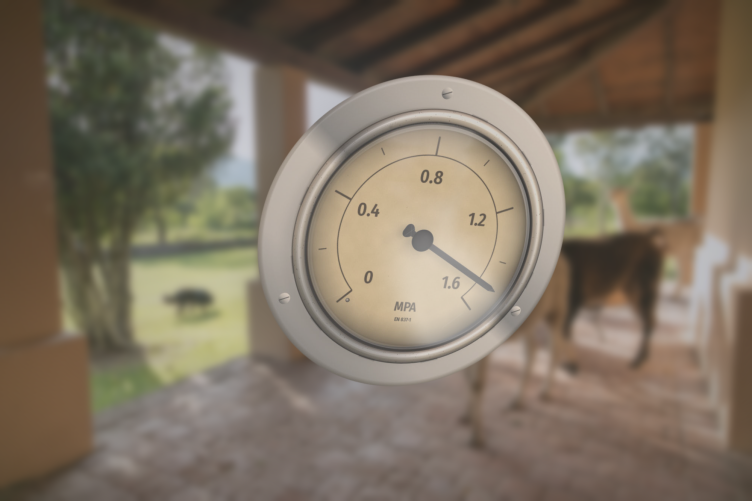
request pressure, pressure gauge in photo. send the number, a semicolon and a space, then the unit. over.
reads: 1.5; MPa
